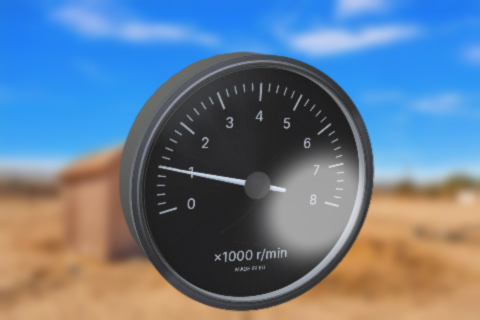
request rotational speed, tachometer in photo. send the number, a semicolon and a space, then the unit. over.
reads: 1000; rpm
